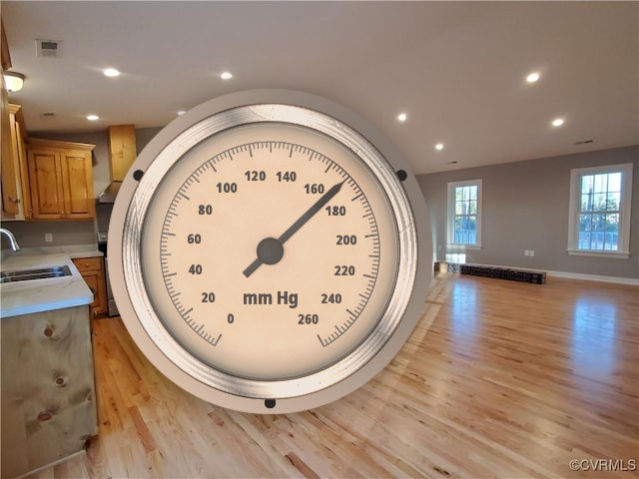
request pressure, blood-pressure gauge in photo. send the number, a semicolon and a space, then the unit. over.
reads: 170; mmHg
